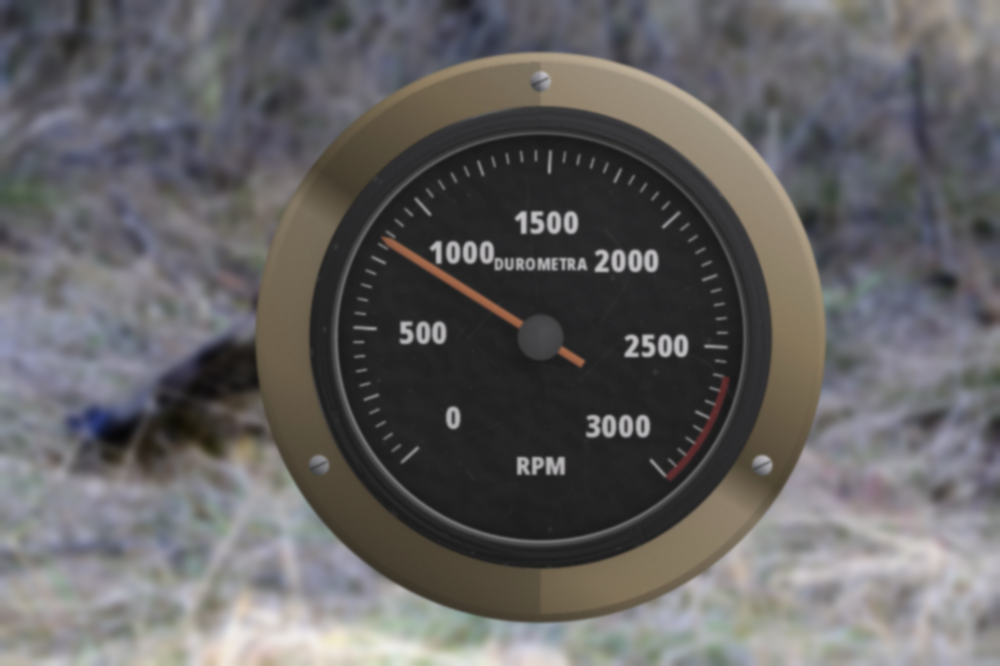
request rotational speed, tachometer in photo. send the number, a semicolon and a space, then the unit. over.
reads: 825; rpm
